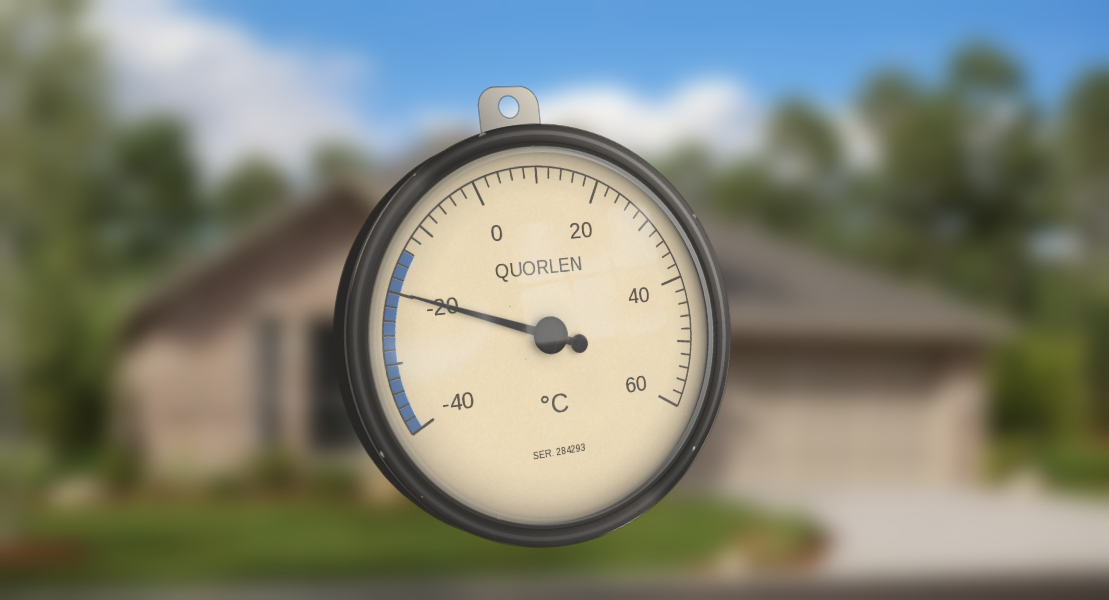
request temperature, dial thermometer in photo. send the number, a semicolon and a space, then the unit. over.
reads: -20; °C
